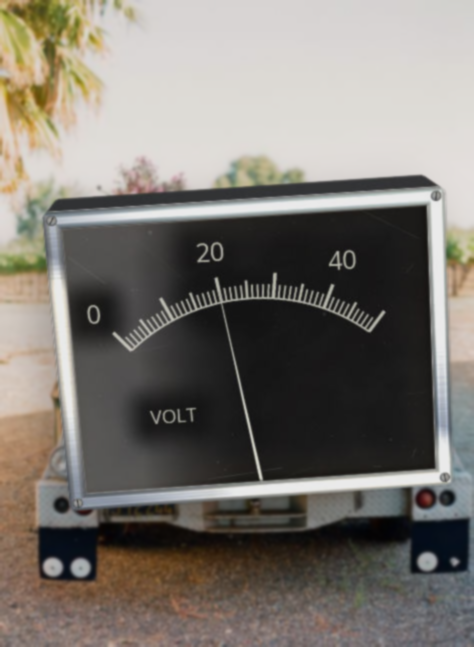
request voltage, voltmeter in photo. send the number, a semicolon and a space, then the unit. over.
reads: 20; V
